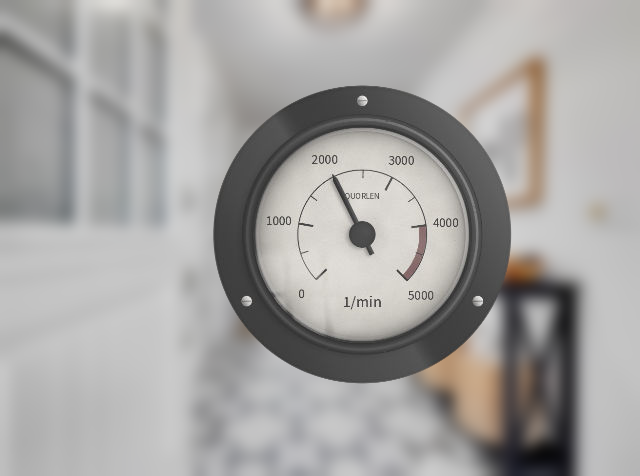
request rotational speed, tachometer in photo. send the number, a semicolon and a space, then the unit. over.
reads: 2000; rpm
